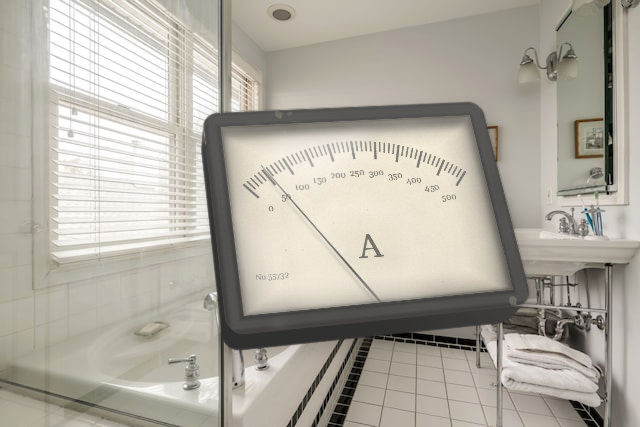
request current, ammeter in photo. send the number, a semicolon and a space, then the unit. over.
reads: 50; A
